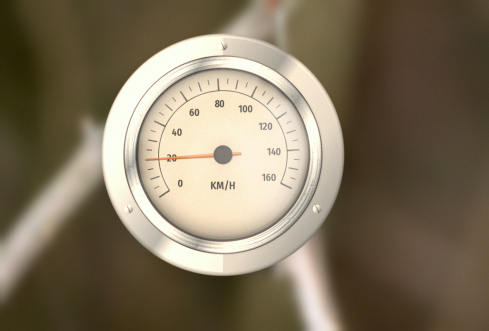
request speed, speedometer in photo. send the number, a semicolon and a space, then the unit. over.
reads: 20; km/h
